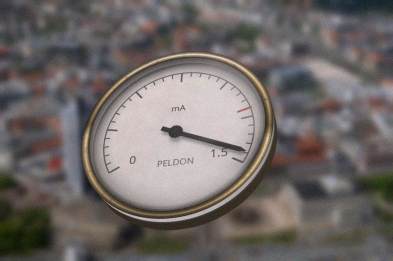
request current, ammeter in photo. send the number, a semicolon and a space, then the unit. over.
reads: 1.45; mA
